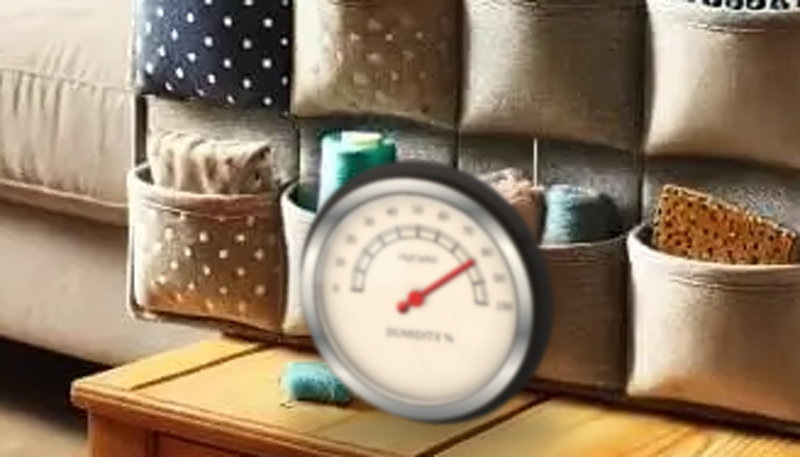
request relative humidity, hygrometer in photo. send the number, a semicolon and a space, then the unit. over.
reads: 80; %
